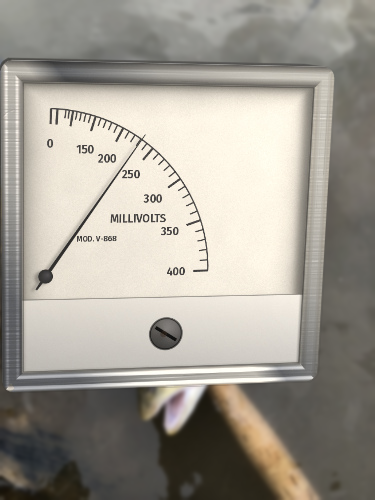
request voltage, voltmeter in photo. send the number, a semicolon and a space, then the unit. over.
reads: 230; mV
